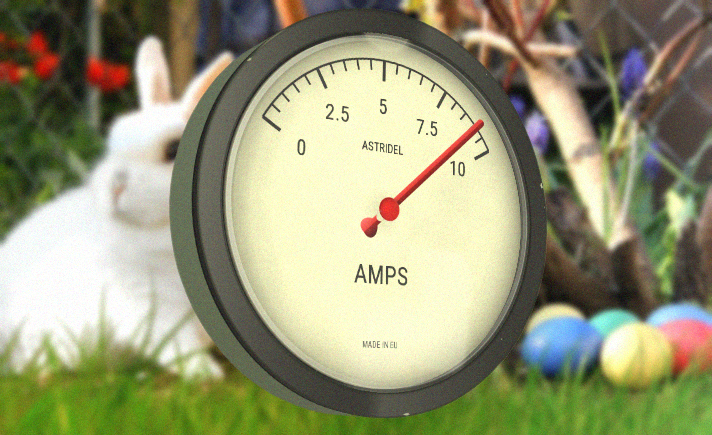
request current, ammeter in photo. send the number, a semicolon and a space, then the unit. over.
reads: 9; A
